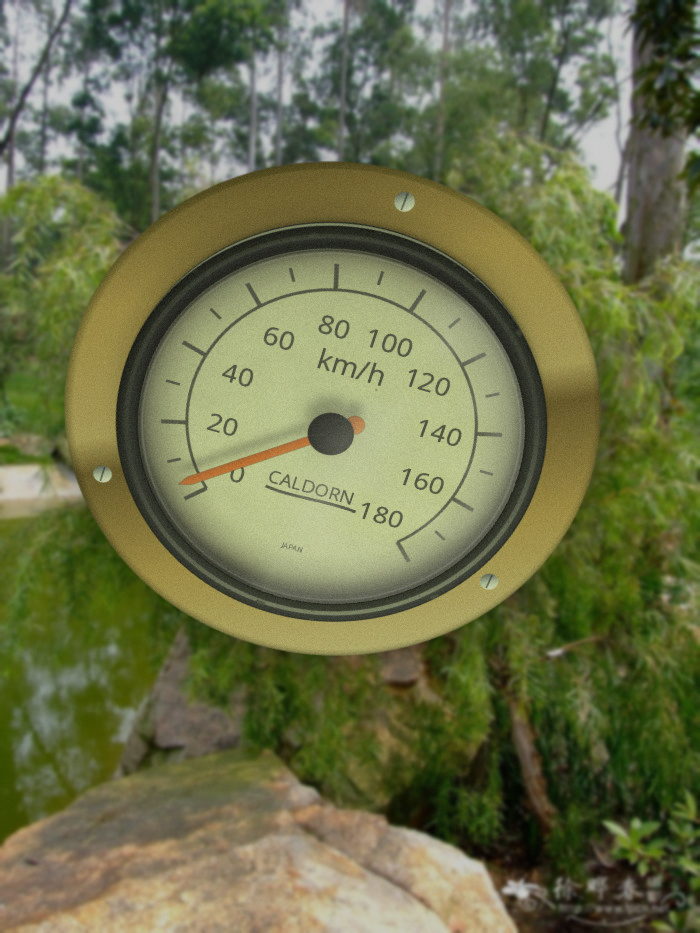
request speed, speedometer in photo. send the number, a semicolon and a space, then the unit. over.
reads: 5; km/h
